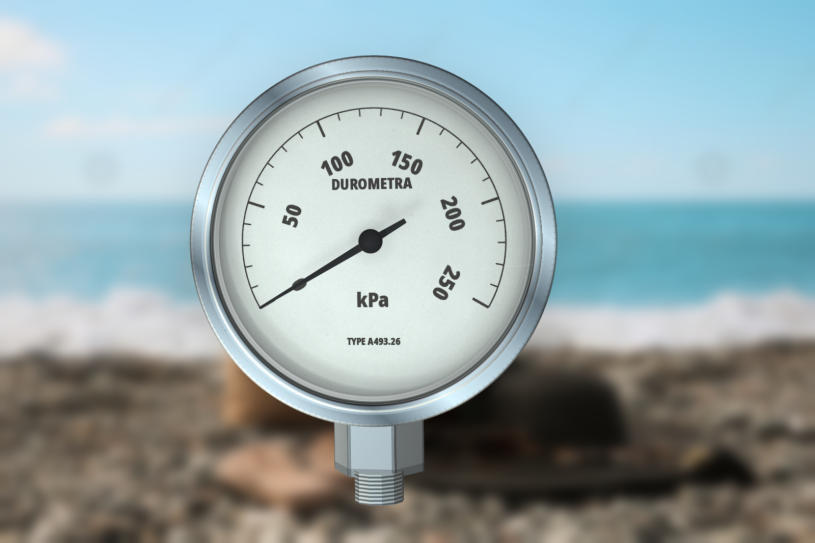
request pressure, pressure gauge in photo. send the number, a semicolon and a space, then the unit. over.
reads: 0; kPa
